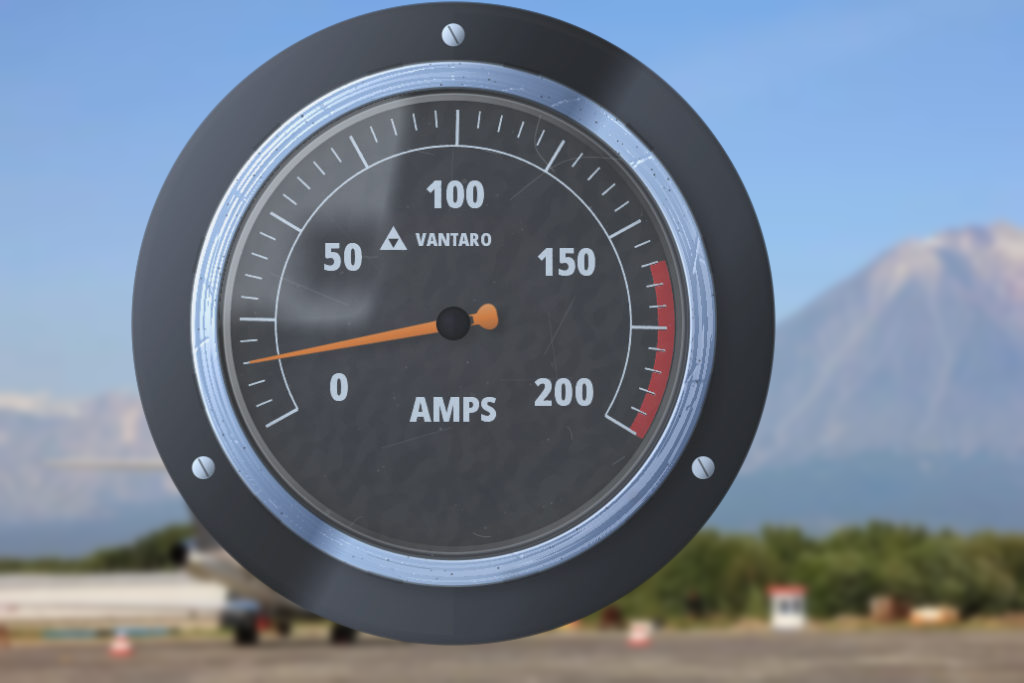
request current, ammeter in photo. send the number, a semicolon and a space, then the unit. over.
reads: 15; A
